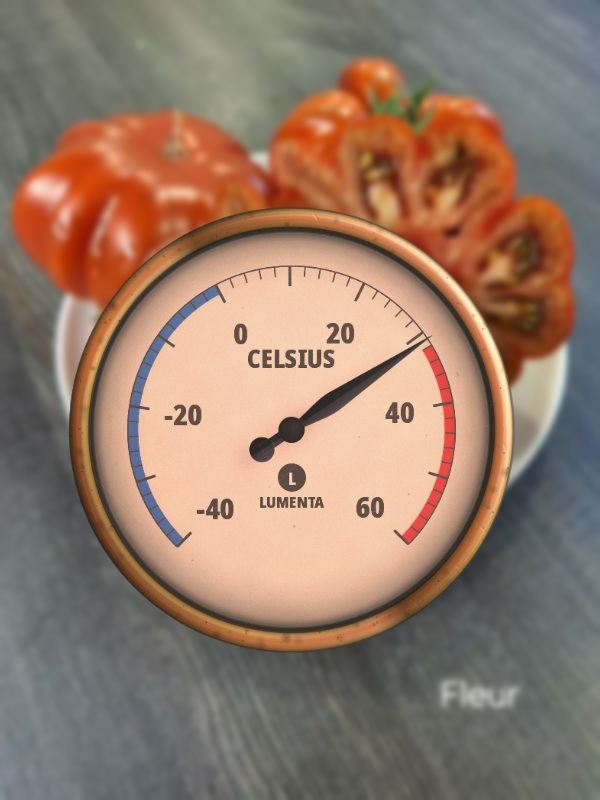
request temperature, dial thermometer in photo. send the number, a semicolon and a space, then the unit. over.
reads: 31; °C
